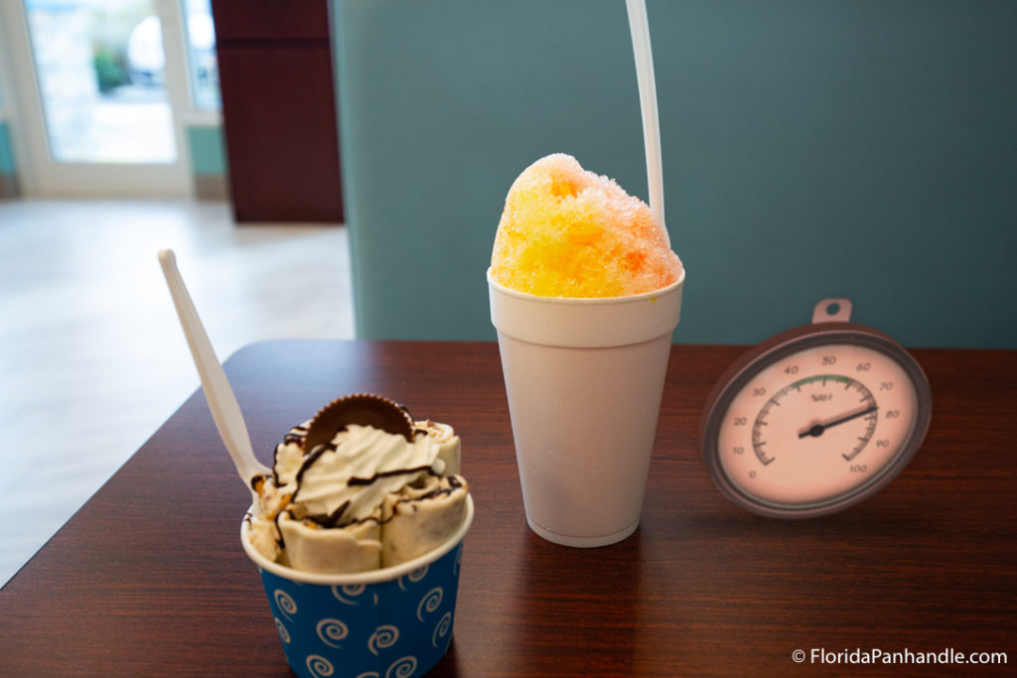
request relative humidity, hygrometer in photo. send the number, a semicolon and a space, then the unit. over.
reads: 75; %
